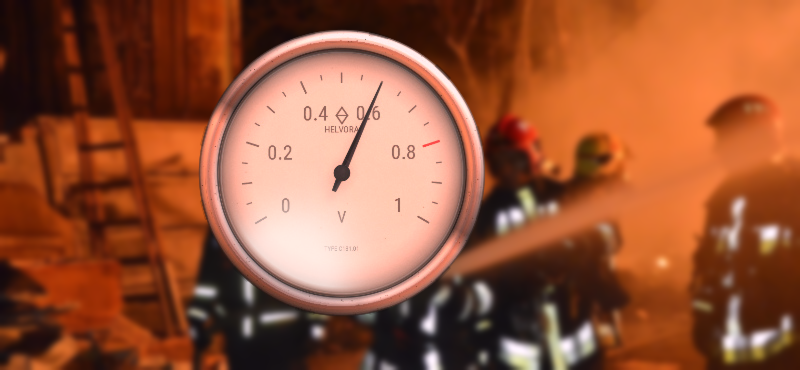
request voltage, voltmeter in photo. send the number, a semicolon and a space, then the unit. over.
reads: 0.6; V
